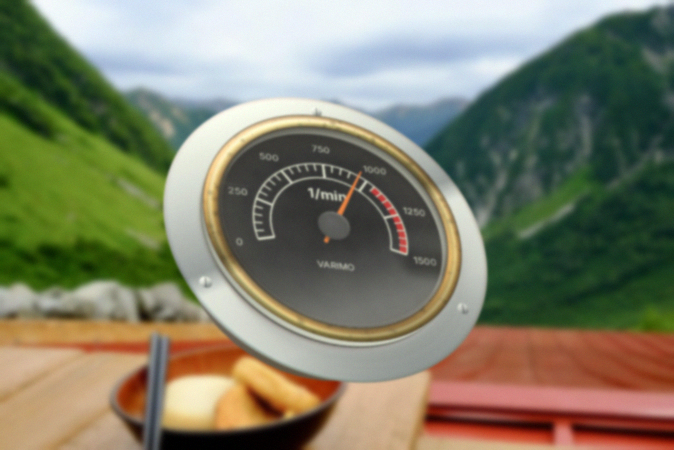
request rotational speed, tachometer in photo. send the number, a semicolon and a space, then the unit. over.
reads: 950; rpm
